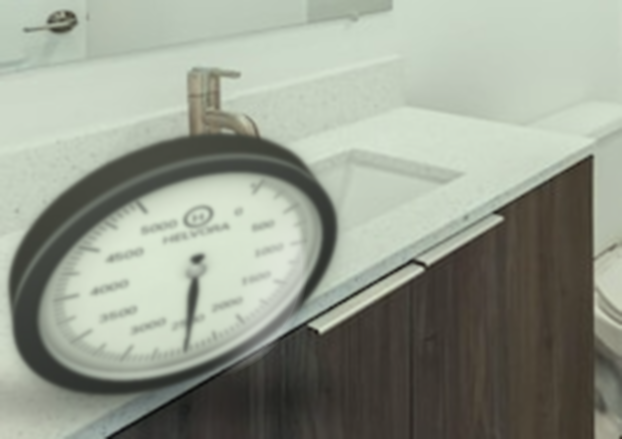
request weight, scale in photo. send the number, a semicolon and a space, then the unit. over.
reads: 2500; g
